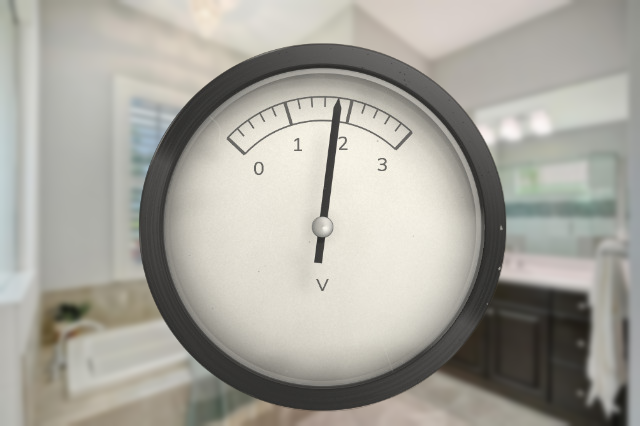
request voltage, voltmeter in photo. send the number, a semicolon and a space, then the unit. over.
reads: 1.8; V
